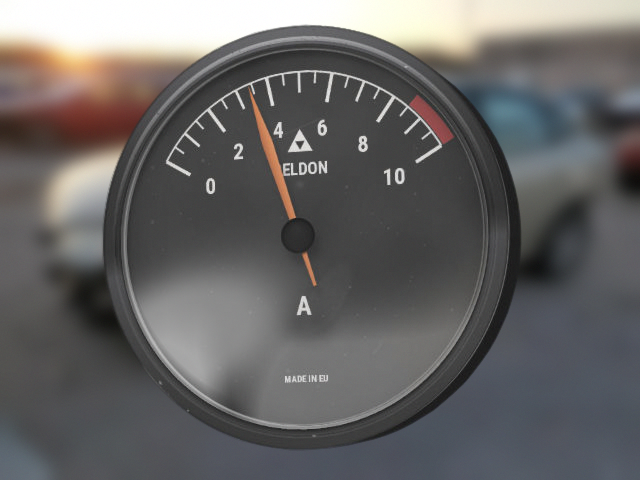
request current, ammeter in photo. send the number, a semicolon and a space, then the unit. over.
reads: 3.5; A
